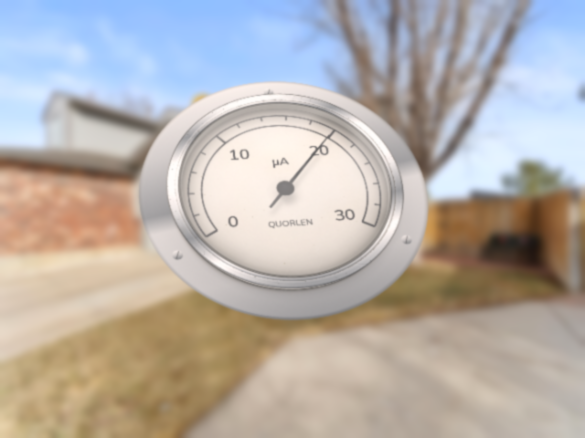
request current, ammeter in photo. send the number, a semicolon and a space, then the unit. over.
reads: 20; µA
